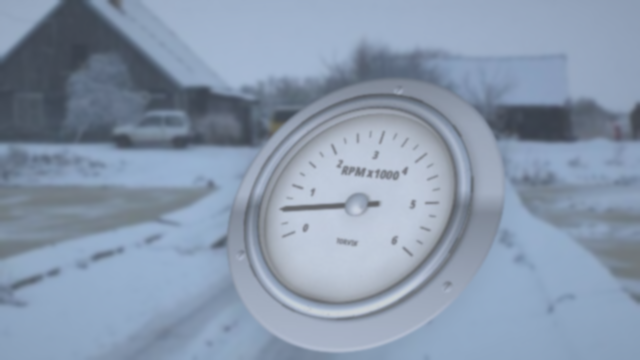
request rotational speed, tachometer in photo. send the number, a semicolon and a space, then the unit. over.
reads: 500; rpm
